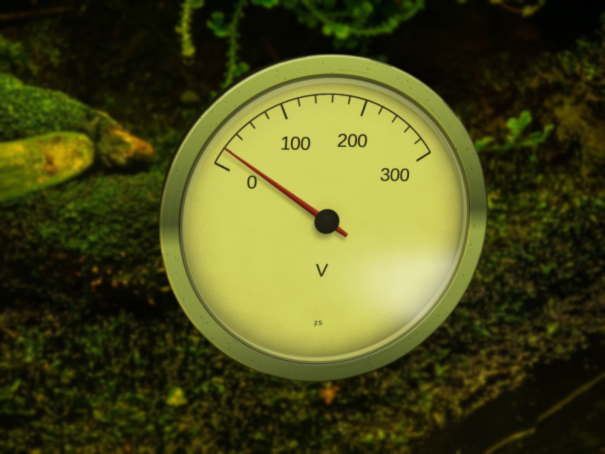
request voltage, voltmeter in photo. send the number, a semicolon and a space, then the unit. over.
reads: 20; V
